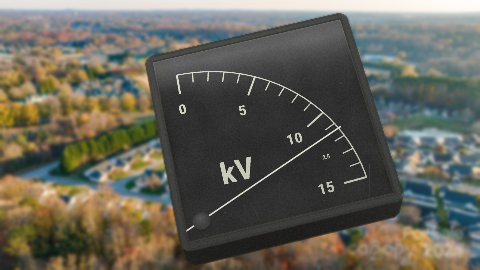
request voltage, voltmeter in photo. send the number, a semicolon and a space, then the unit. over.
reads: 11.5; kV
